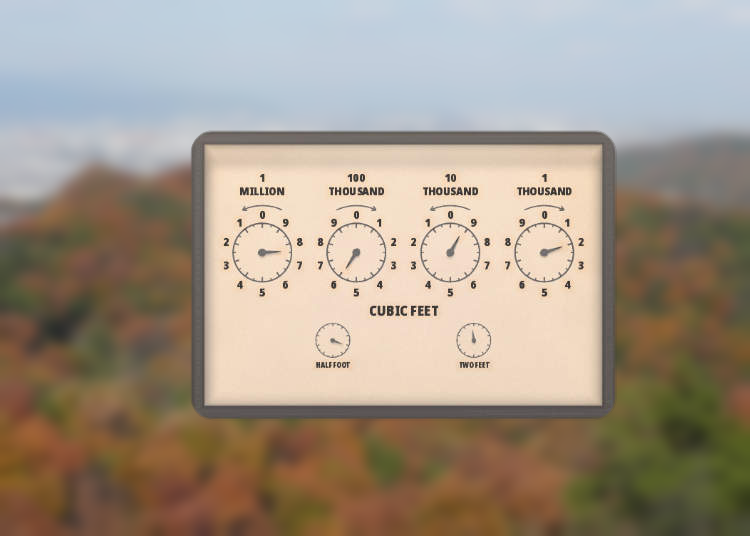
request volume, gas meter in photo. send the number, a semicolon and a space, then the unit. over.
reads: 759200; ft³
